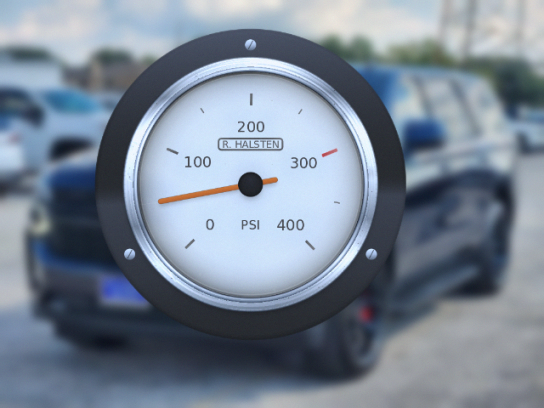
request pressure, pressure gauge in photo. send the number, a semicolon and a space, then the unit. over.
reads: 50; psi
